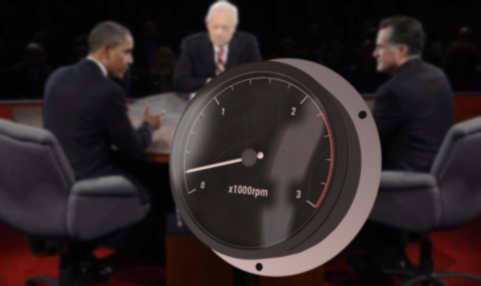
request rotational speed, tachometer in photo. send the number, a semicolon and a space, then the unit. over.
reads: 200; rpm
